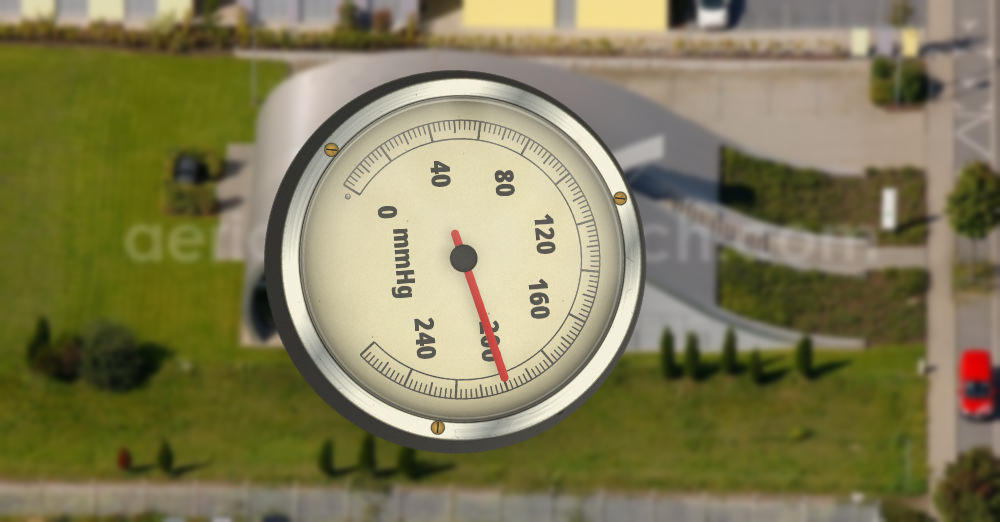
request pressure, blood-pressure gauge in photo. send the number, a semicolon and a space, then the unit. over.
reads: 200; mmHg
